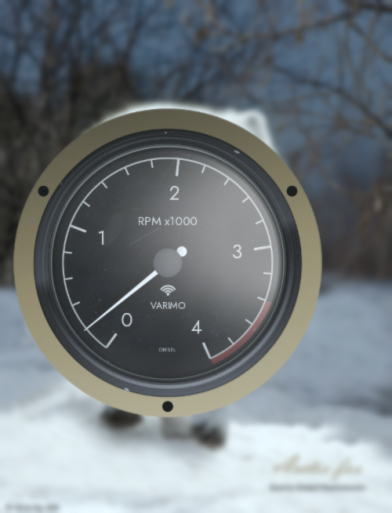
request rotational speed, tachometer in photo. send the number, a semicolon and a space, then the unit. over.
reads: 200; rpm
